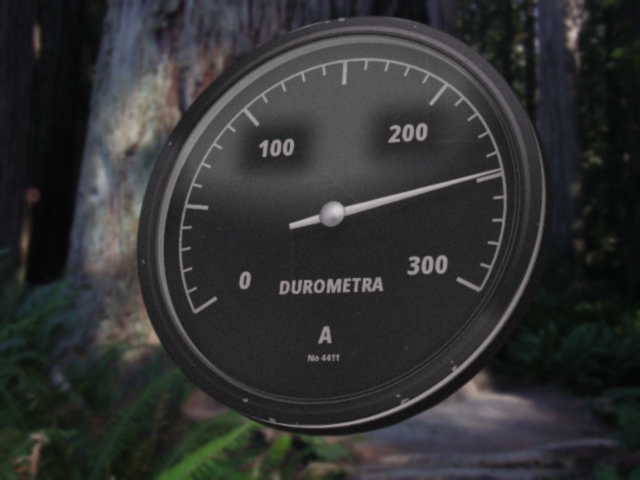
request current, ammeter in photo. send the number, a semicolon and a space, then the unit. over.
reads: 250; A
